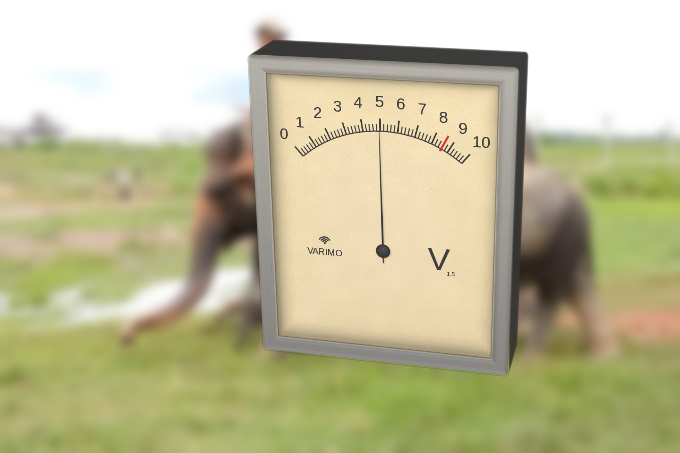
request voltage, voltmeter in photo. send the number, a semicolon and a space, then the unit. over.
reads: 5; V
